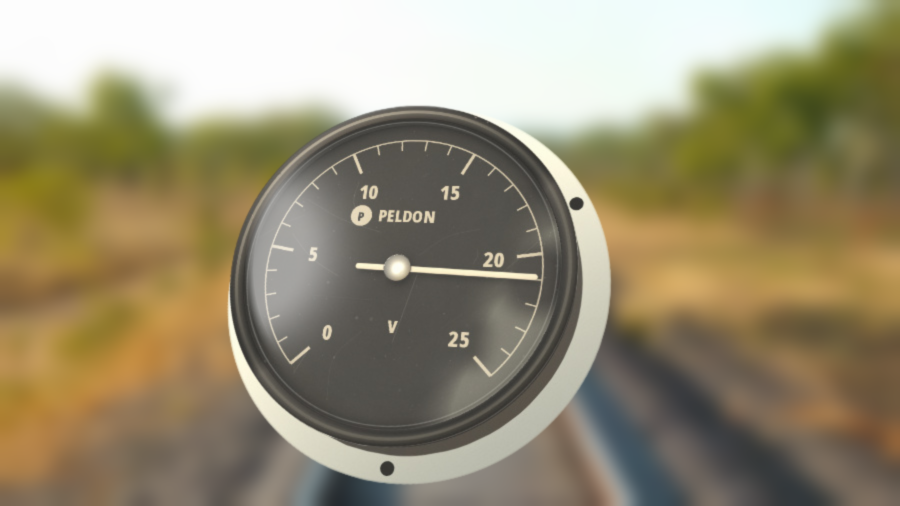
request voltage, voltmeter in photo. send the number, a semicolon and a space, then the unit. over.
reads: 21; V
